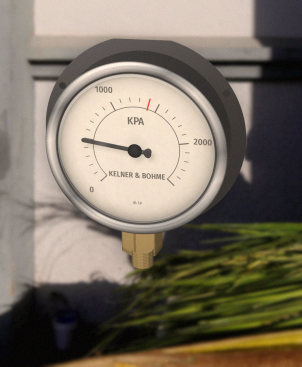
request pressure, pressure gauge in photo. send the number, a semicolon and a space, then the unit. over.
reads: 500; kPa
